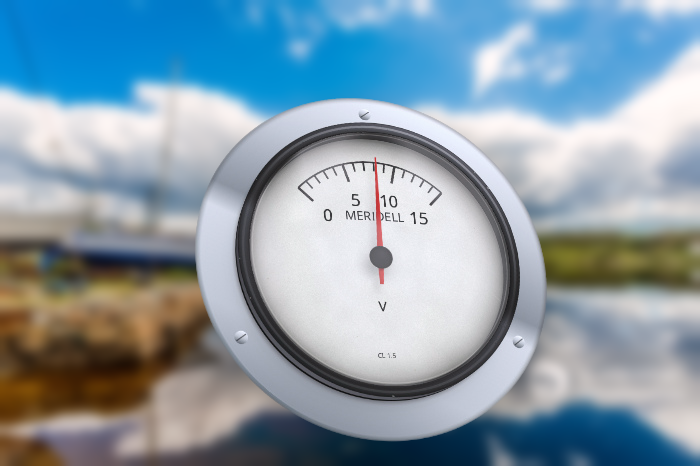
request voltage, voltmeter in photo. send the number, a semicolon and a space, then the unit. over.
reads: 8; V
